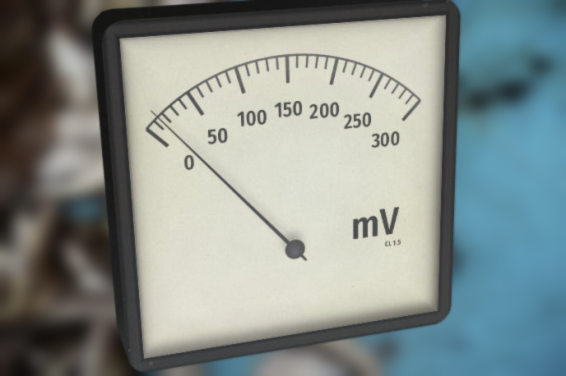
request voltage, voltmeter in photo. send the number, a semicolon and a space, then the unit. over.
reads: 15; mV
